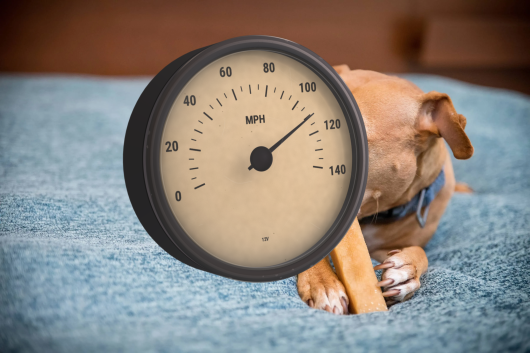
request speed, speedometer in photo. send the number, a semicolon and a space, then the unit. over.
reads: 110; mph
